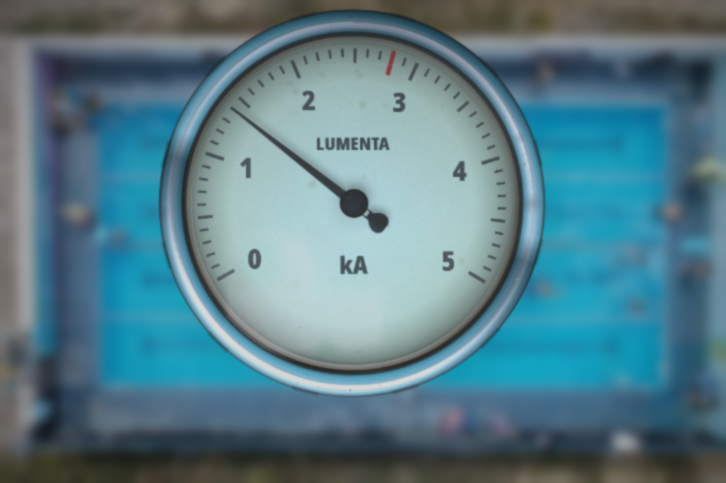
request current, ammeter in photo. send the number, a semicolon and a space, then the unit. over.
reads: 1.4; kA
